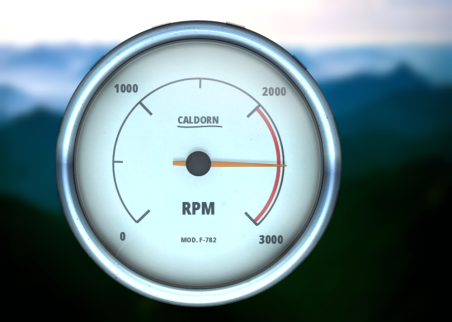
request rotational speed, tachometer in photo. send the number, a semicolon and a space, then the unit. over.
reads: 2500; rpm
